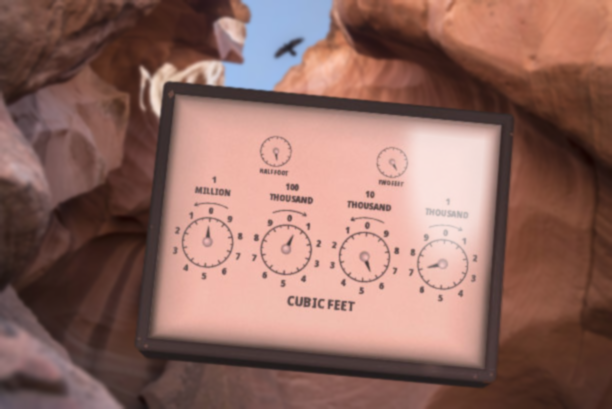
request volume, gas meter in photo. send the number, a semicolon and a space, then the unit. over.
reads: 5700; ft³
